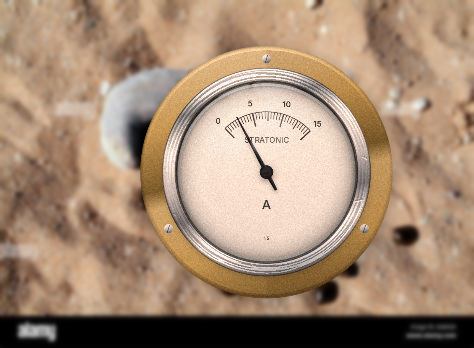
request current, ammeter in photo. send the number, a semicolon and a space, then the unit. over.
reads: 2.5; A
